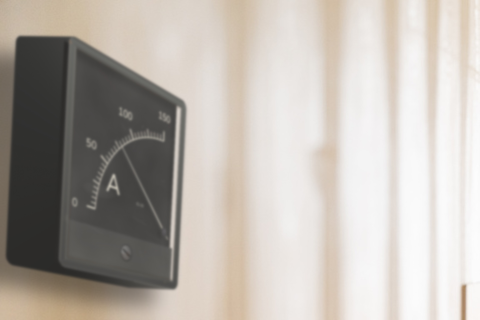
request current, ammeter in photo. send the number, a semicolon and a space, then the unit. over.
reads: 75; A
